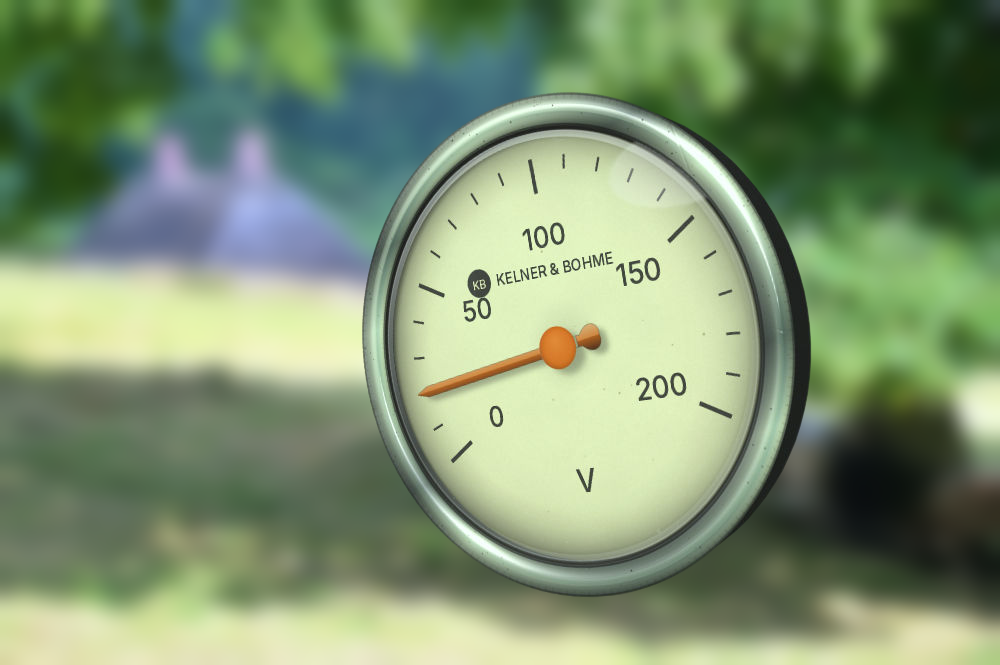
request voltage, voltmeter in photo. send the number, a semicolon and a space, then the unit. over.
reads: 20; V
